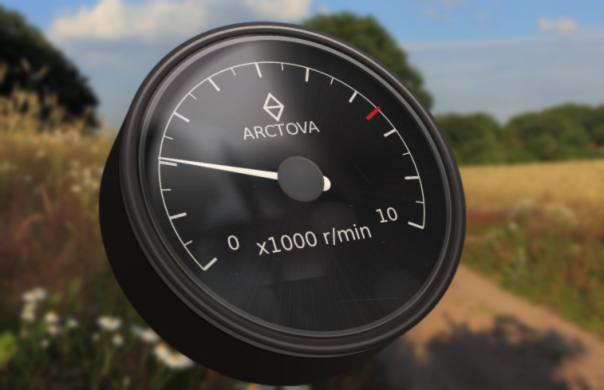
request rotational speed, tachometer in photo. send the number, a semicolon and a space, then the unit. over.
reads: 2000; rpm
